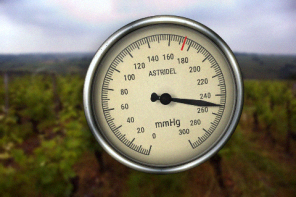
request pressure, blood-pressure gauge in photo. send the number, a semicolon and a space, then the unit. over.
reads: 250; mmHg
